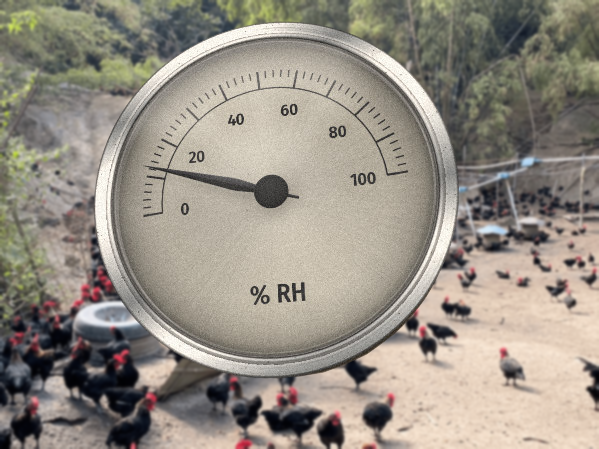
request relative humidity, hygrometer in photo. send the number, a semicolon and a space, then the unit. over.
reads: 12; %
